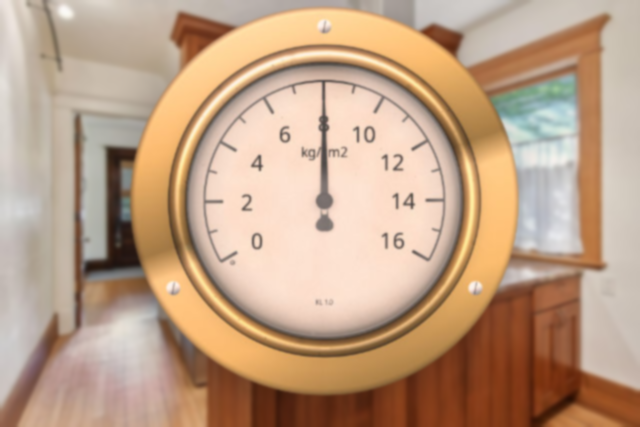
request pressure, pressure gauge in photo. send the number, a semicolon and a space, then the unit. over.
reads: 8; kg/cm²
